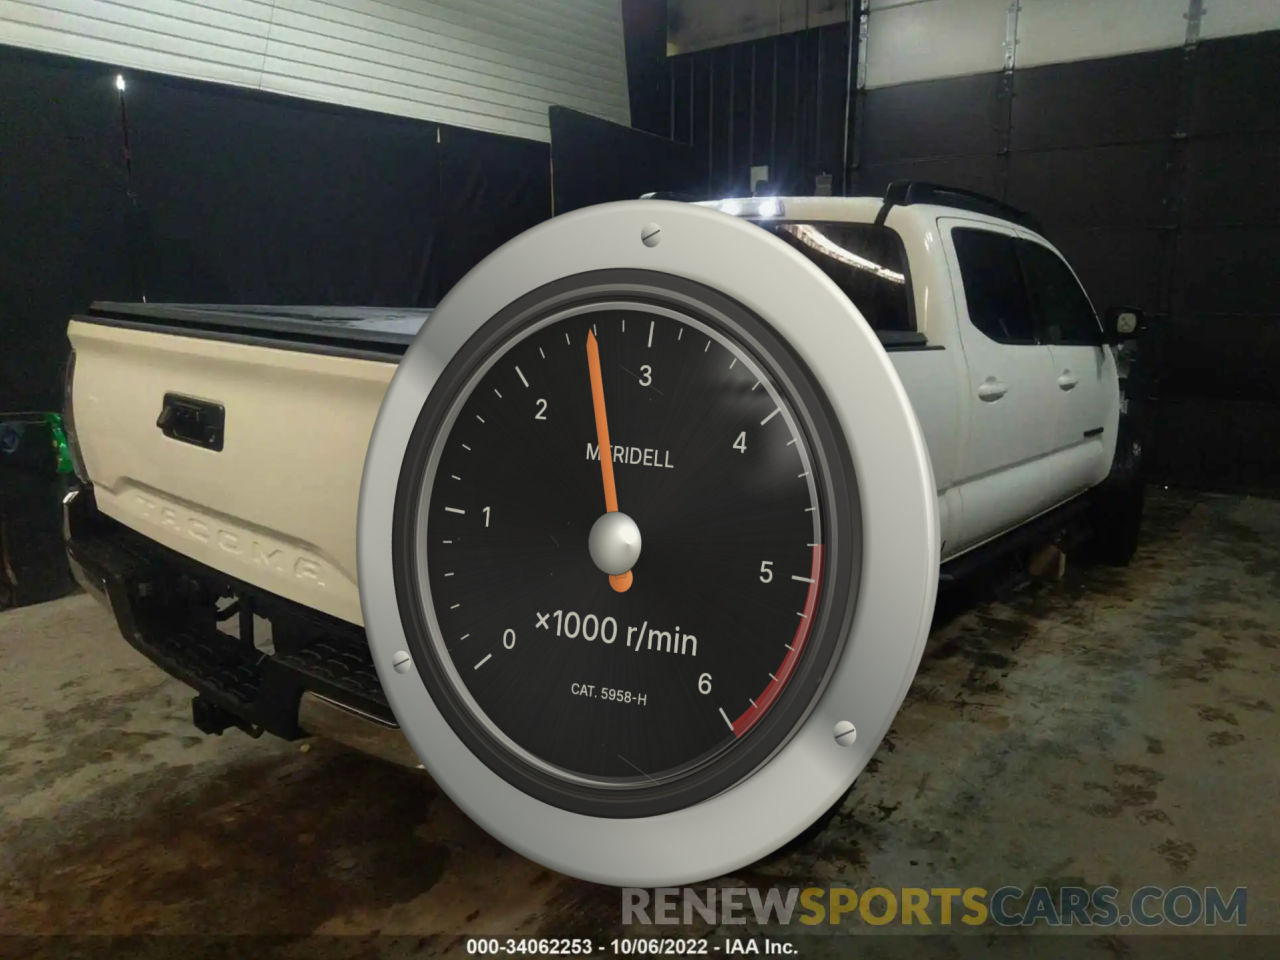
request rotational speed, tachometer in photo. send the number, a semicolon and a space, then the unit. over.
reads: 2600; rpm
